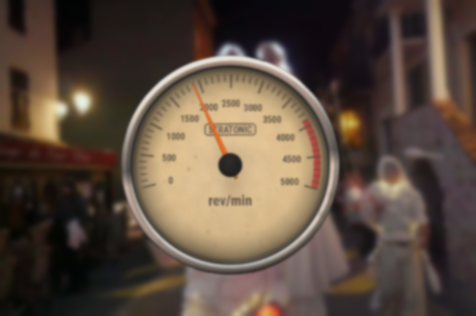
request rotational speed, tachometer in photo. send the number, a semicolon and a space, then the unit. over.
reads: 1900; rpm
